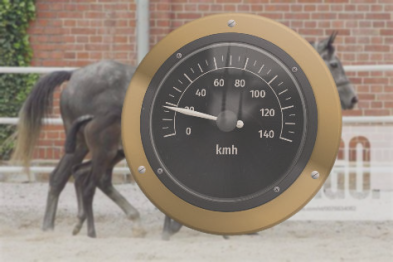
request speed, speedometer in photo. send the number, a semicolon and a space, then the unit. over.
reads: 17.5; km/h
